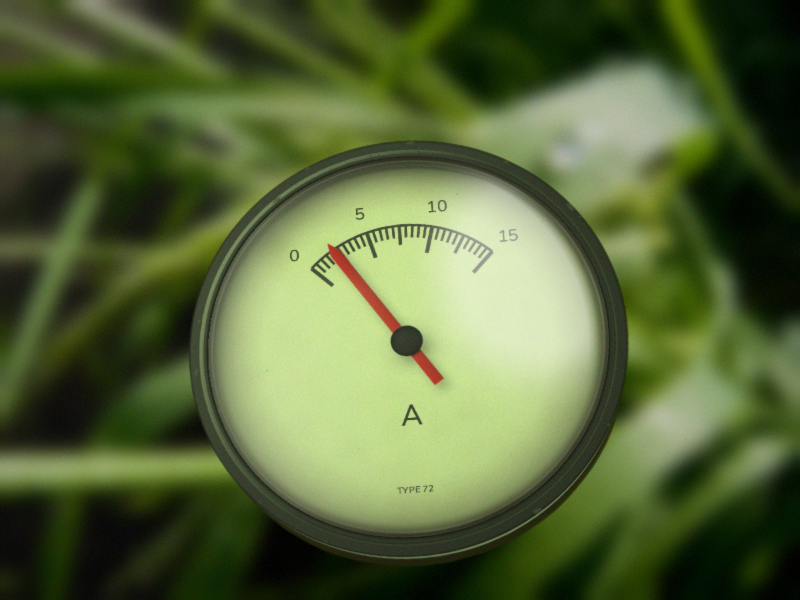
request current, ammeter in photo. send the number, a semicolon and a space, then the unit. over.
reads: 2; A
